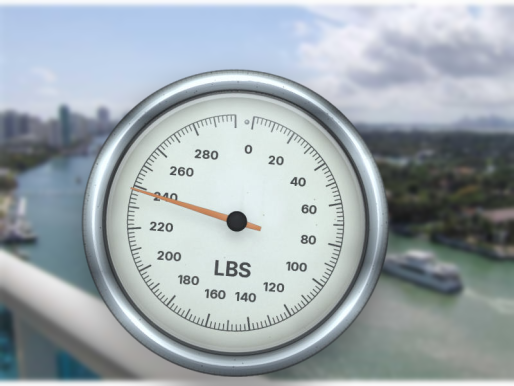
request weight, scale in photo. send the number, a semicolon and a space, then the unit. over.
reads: 238; lb
